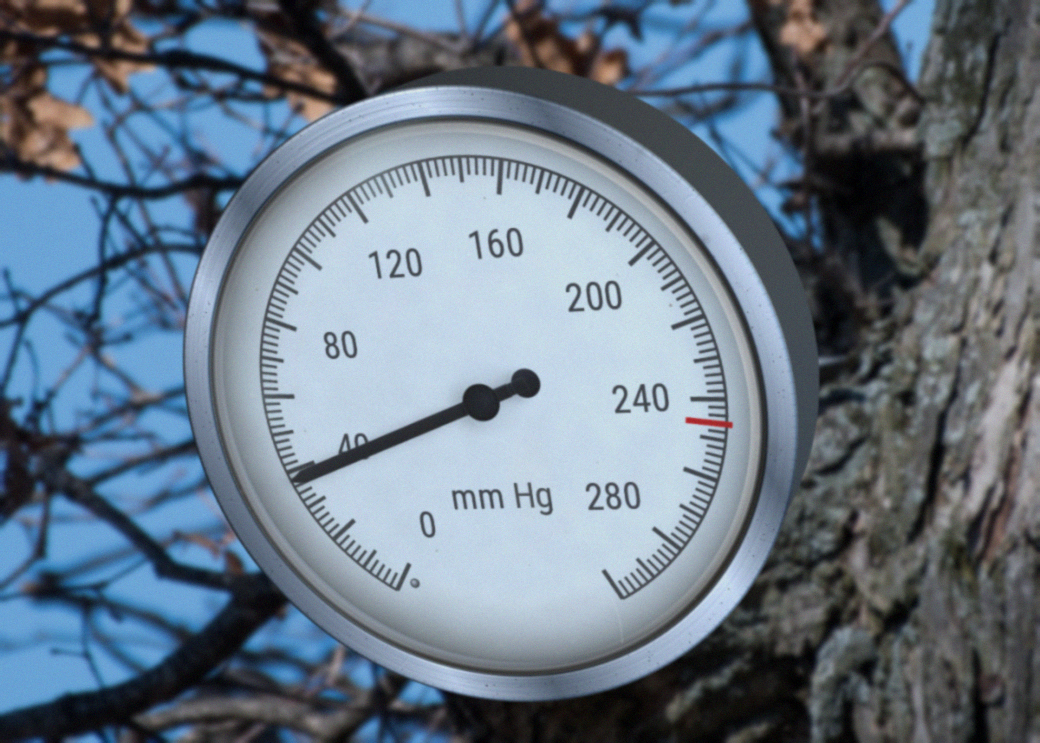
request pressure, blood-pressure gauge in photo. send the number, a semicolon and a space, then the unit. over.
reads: 38; mmHg
